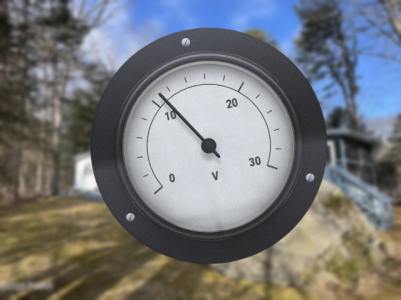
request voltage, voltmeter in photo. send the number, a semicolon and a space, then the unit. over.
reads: 11; V
